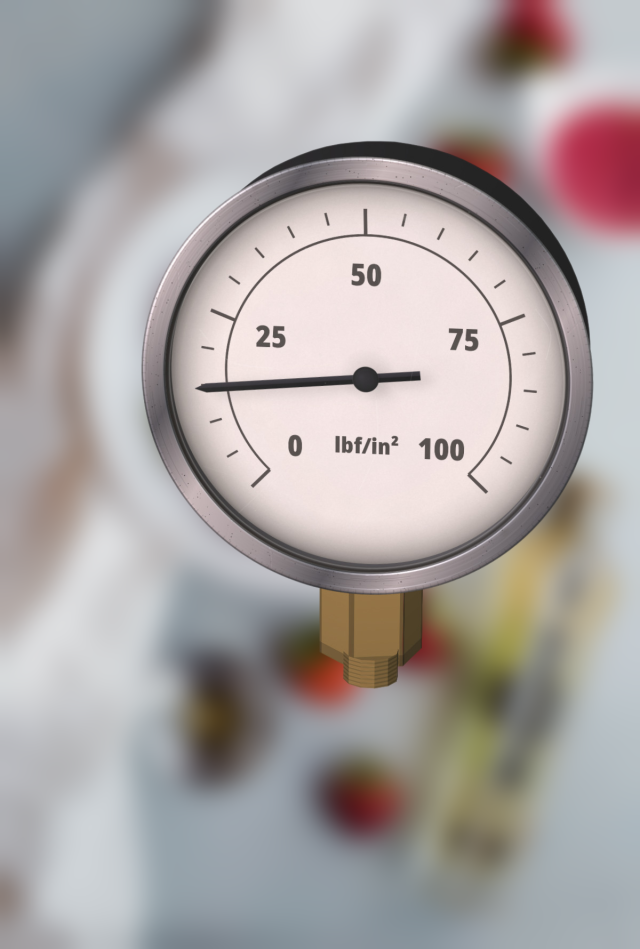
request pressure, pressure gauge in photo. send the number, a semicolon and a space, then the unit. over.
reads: 15; psi
